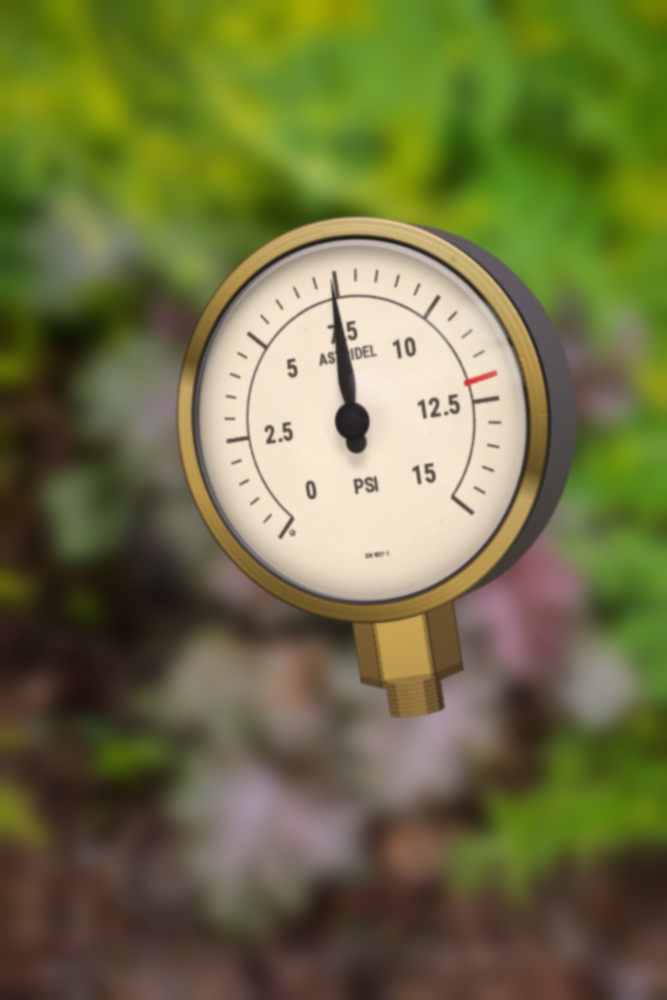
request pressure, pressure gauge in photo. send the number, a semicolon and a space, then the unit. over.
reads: 7.5; psi
